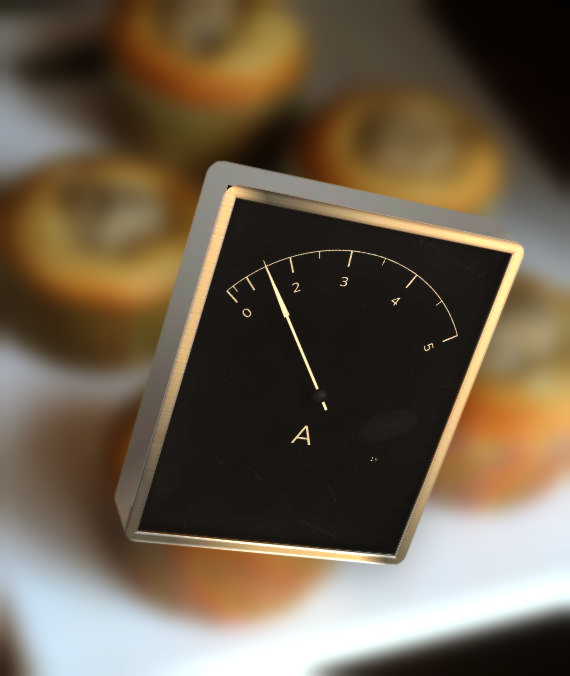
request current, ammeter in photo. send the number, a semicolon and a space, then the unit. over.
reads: 1.5; A
